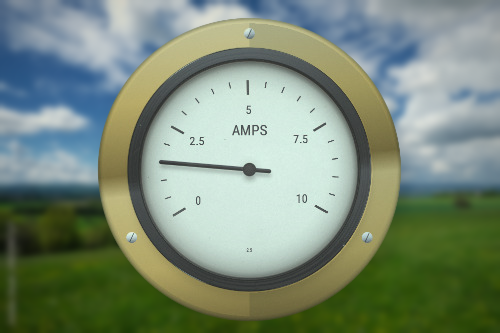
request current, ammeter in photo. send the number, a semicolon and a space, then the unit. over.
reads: 1.5; A
